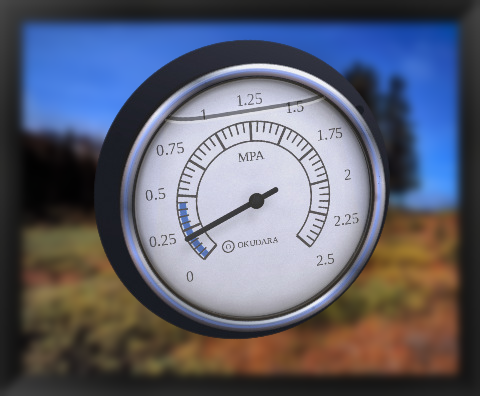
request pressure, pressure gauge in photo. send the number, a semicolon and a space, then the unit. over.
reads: 0.2; MPa
